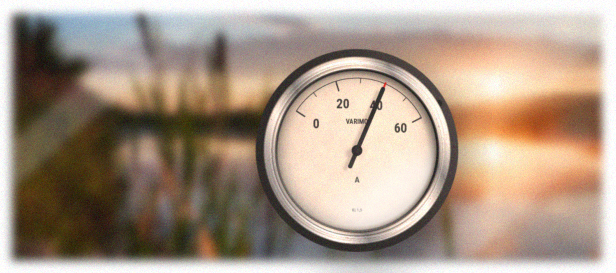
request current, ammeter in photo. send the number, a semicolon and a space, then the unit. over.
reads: 40; A
